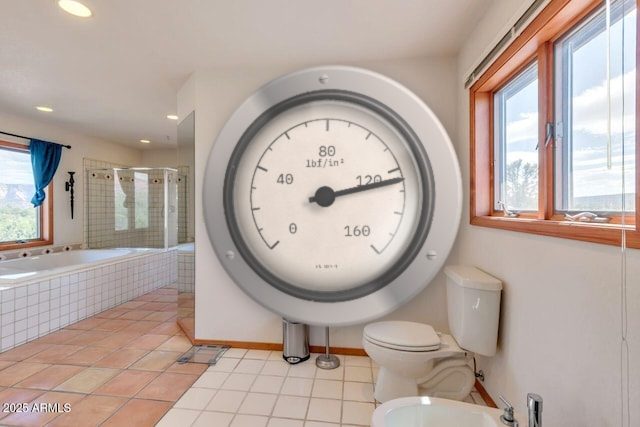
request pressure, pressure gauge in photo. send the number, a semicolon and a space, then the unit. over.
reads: 125; psi
